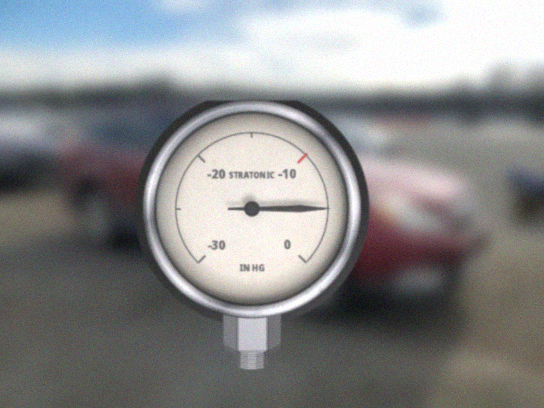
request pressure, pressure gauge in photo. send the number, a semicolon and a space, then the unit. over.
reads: -5; inHg
